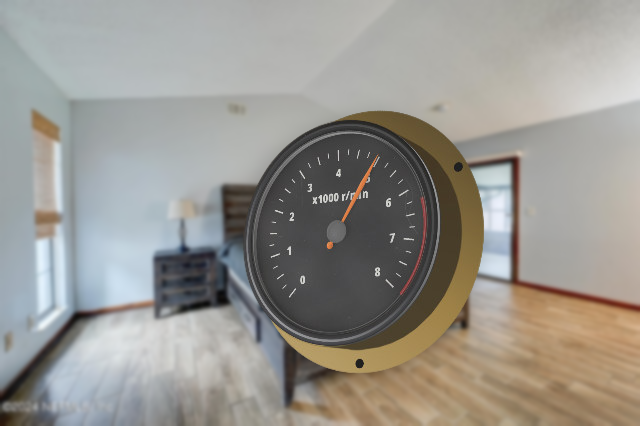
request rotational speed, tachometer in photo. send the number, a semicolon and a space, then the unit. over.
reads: 5000; rpm
